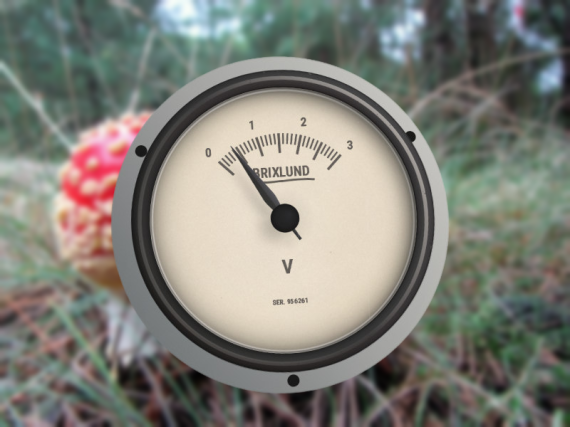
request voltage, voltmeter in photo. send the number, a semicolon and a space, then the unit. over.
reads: 0.4; V
